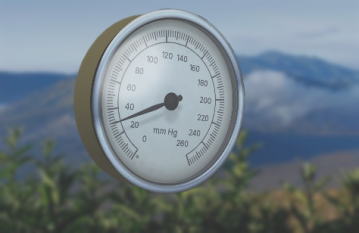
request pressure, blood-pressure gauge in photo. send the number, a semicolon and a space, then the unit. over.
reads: 30; mmHg
